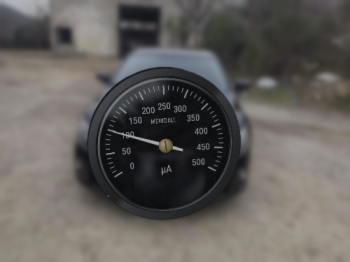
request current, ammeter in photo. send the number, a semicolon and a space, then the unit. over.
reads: 100; µA
